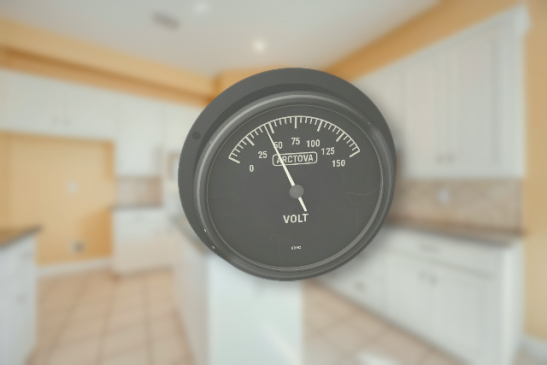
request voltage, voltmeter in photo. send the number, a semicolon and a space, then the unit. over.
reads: 45; V
